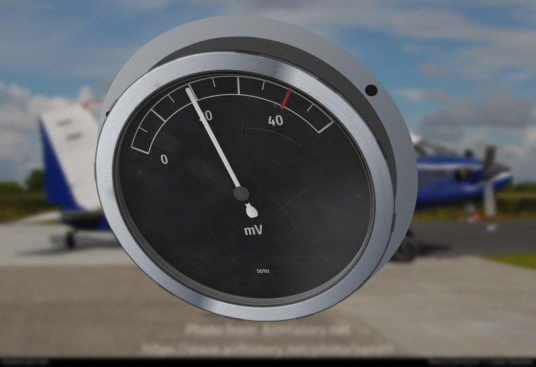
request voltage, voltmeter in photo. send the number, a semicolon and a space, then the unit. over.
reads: 20; mV
